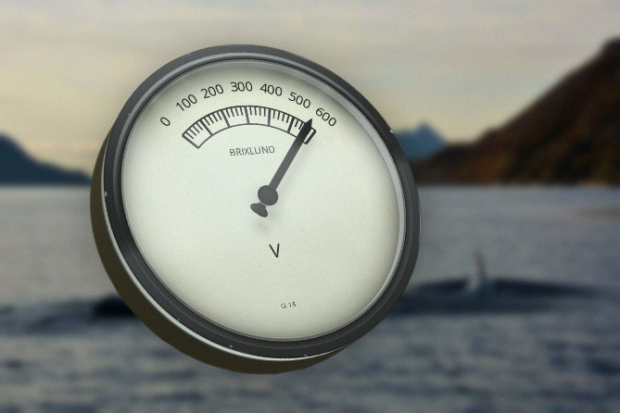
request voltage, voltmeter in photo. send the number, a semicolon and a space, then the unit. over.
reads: 560; V
